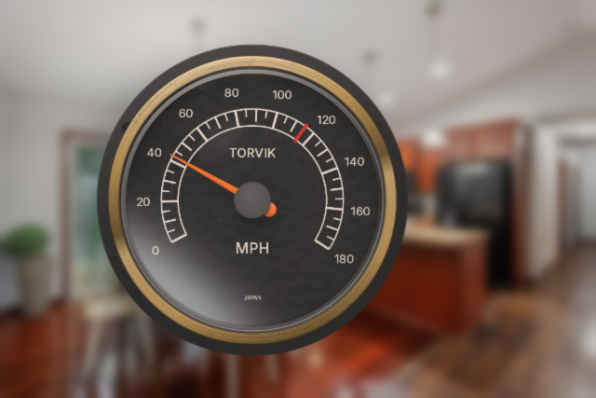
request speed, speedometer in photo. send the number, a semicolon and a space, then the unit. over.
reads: 42.5; mph
